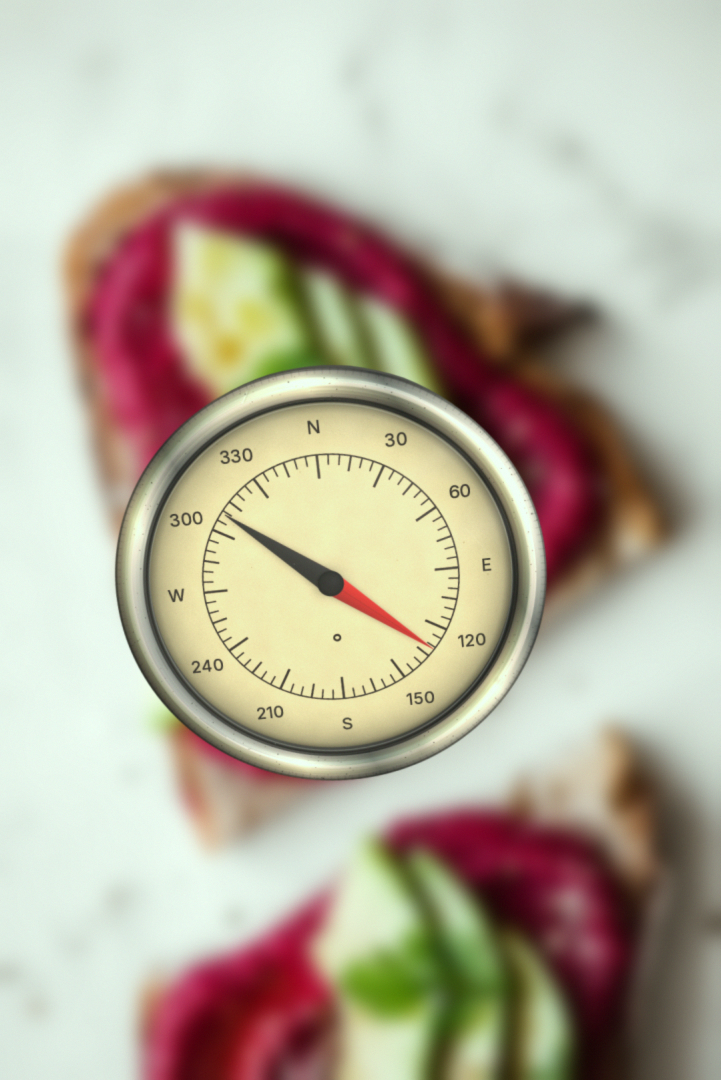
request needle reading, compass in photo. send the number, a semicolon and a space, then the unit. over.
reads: 130; °
